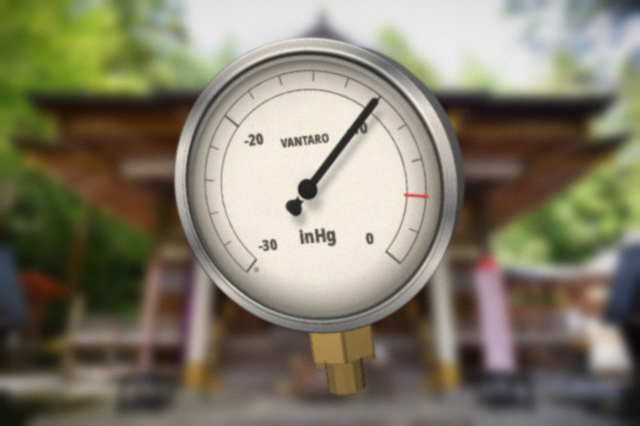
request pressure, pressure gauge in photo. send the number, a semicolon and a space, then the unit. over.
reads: -10; inHg
